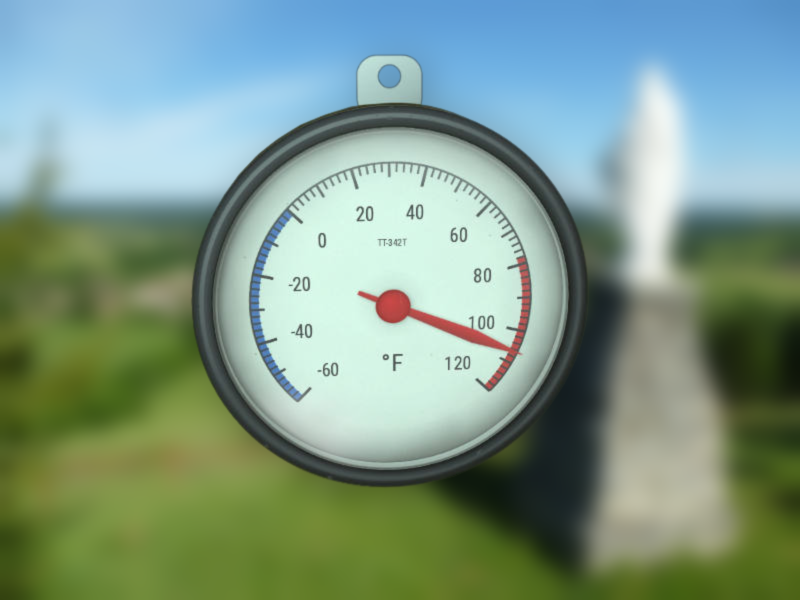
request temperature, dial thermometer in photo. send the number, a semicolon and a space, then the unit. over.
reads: 106; °F
